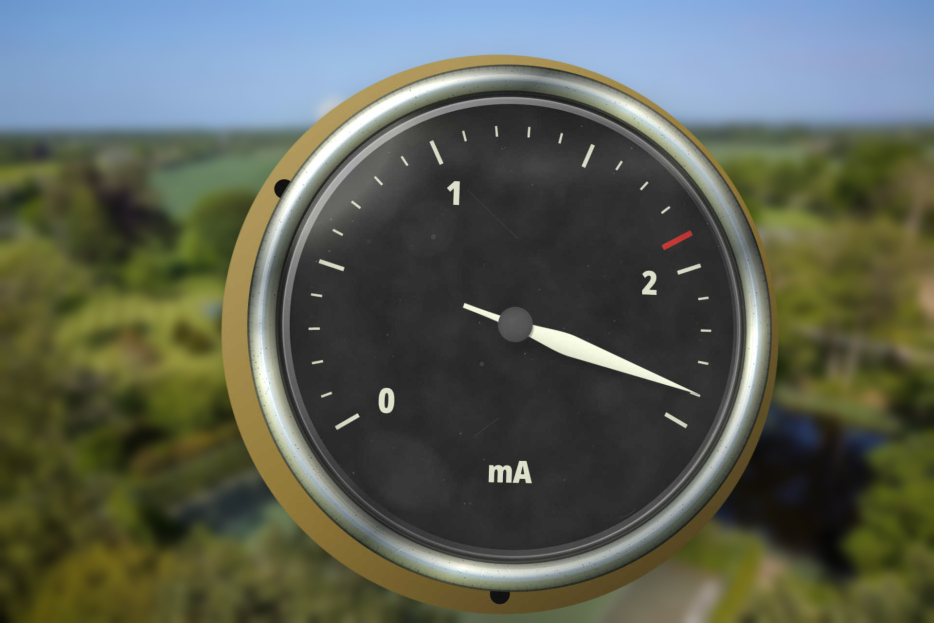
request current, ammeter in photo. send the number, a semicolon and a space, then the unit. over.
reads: 2.4; mA
